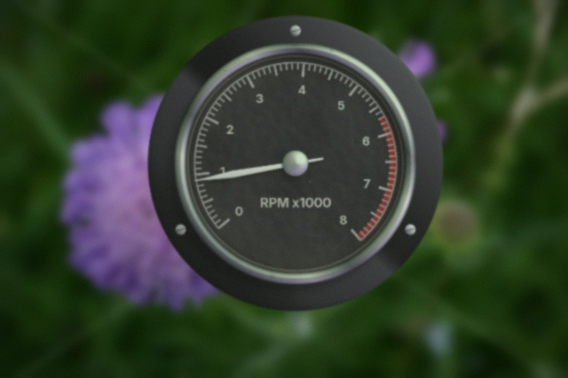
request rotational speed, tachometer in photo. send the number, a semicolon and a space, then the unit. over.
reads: 900; rpm
